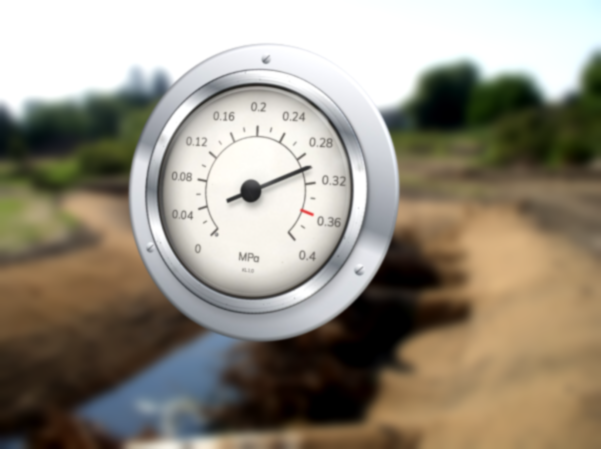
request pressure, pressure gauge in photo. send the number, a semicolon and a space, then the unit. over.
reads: 0.3; MPa
